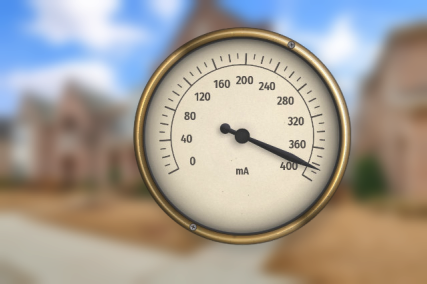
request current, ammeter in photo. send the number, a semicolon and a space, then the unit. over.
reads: 385; mA
